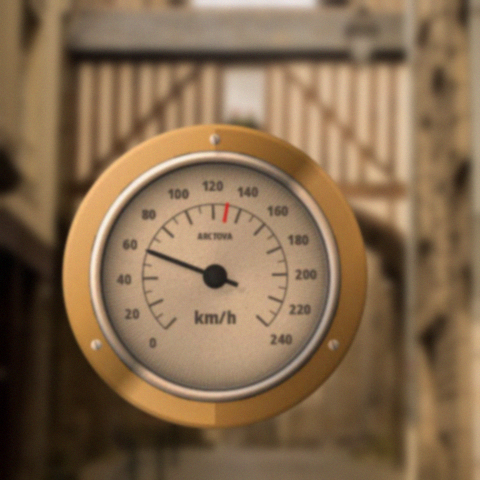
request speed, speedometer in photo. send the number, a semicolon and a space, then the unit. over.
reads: 60; km/h
